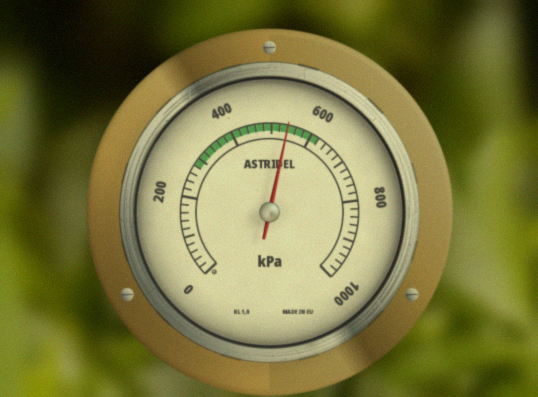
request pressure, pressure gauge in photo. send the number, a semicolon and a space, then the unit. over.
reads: 540; kPa
